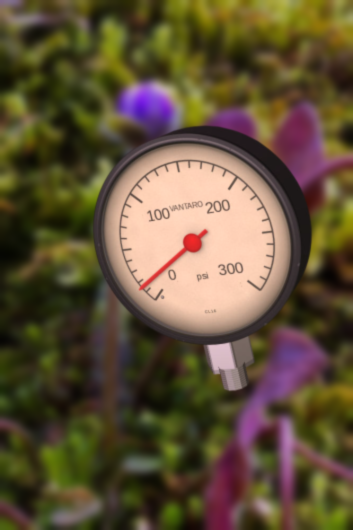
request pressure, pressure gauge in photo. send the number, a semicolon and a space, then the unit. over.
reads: 15; psi
